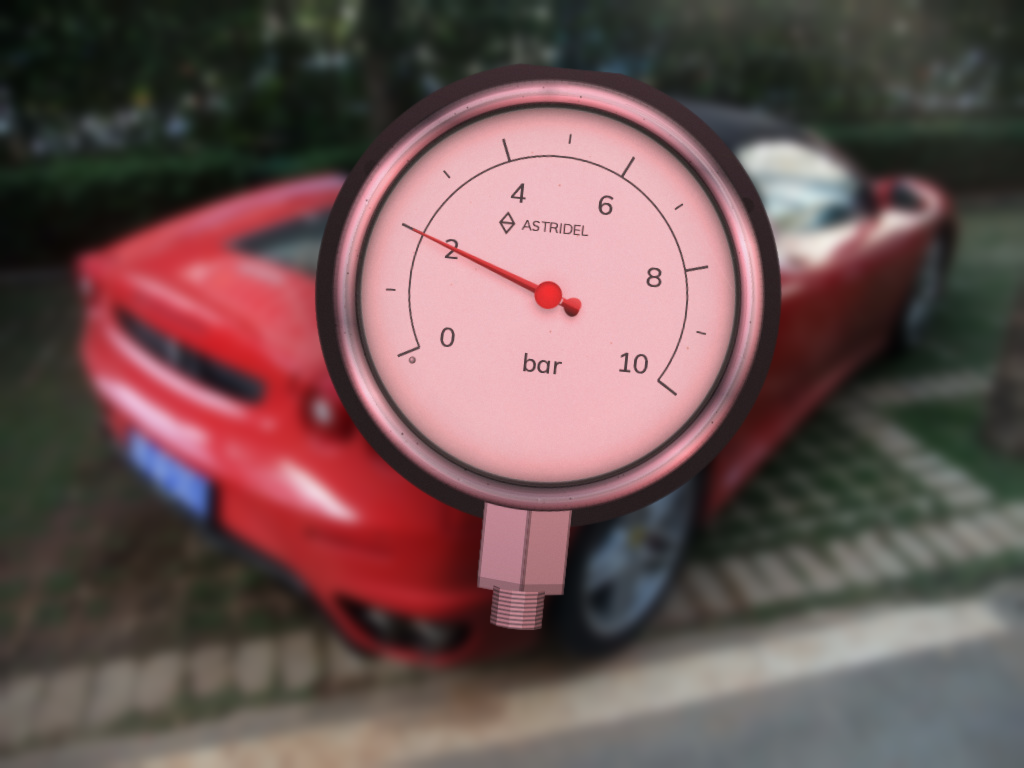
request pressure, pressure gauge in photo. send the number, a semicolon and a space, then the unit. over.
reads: 2; bar
